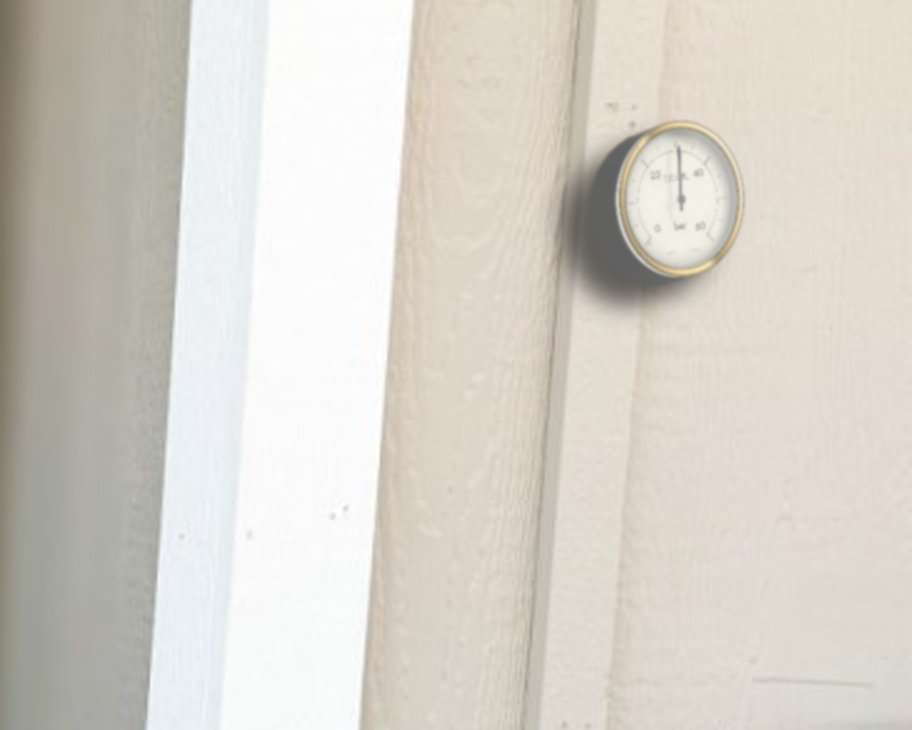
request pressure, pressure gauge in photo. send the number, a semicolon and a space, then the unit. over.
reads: 30; bar
